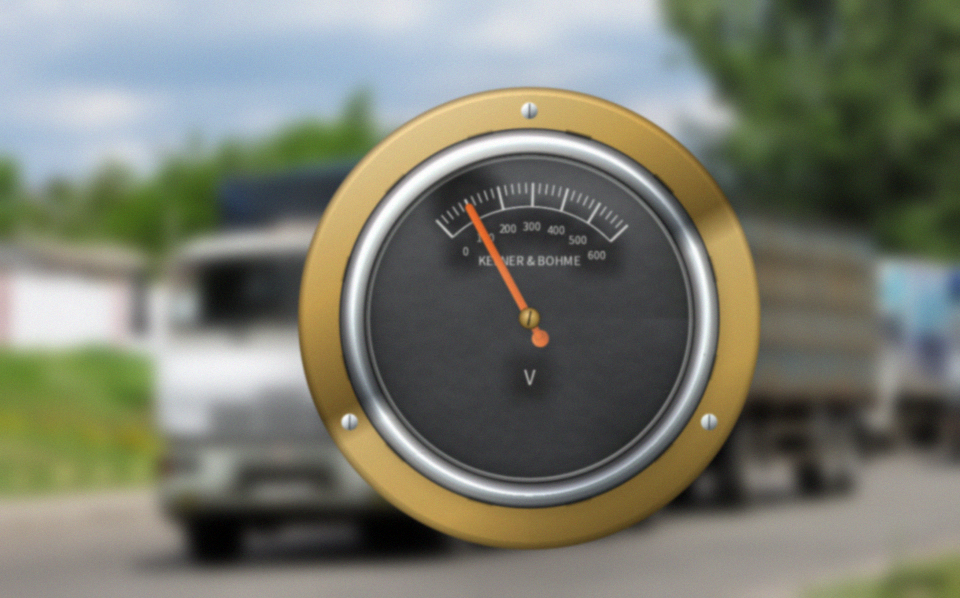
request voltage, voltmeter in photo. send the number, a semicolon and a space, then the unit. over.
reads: 100; V
